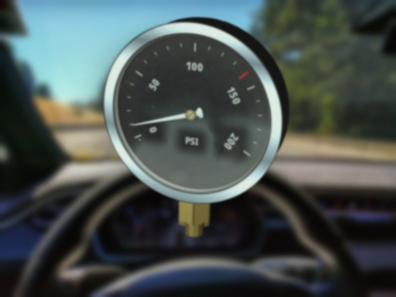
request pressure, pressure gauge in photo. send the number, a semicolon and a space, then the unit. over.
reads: 10; psi
